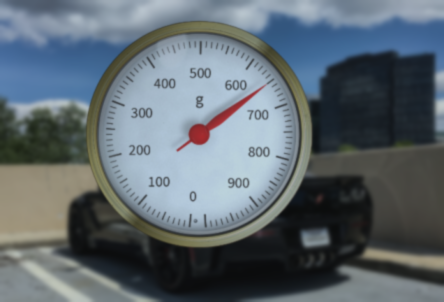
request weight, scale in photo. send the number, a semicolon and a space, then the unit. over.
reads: 650; g
